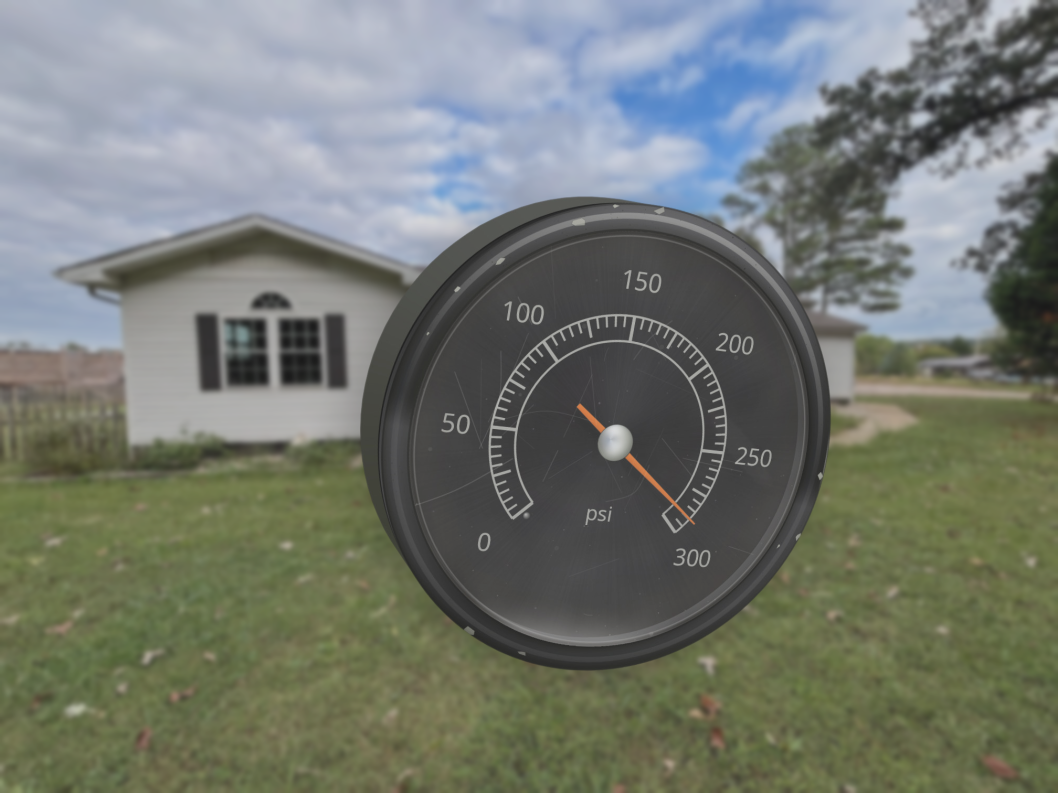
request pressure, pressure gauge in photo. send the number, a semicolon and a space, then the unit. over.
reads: 290; psi
